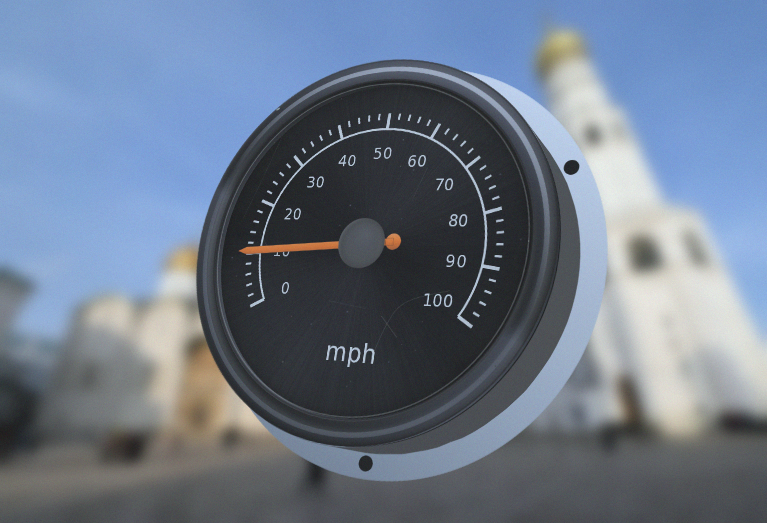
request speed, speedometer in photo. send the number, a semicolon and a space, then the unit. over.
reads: 10; mph
